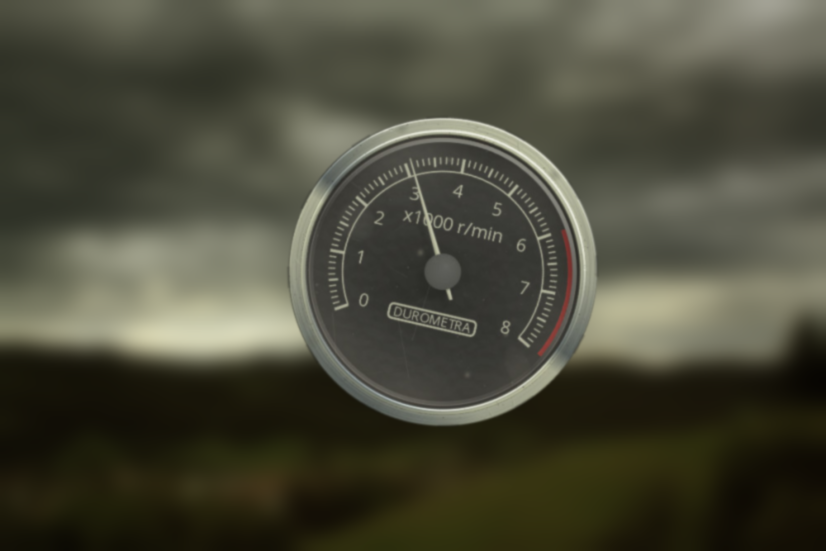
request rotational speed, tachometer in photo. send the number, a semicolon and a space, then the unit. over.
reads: 3100; rpm
